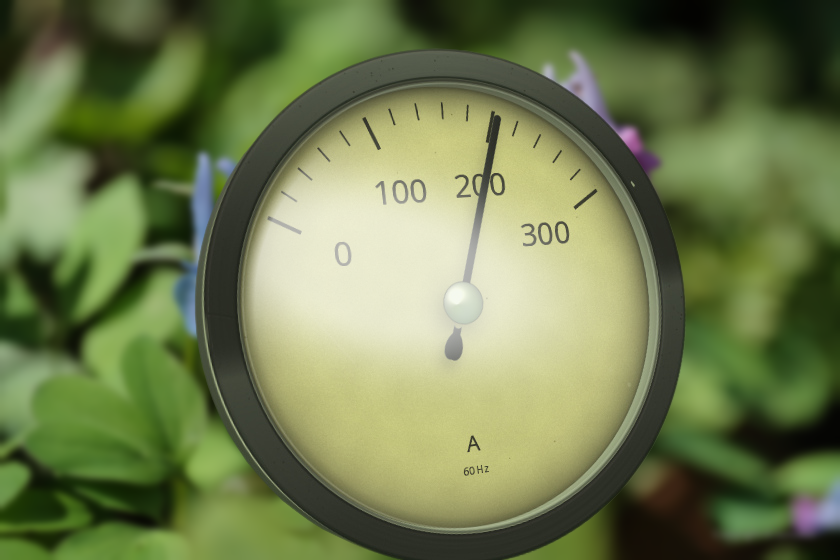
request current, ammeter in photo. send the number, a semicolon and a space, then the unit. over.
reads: 200; A
